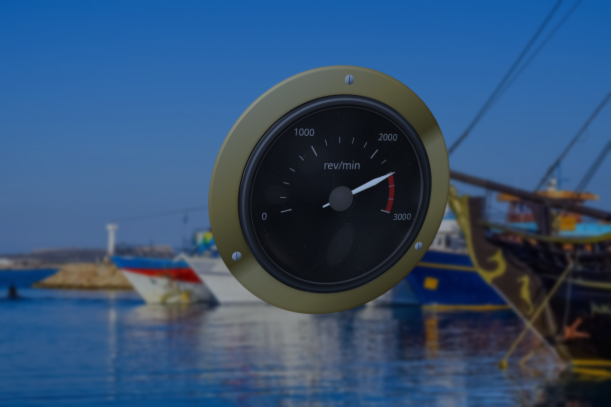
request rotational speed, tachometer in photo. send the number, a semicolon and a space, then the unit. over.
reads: 2400; rpm
